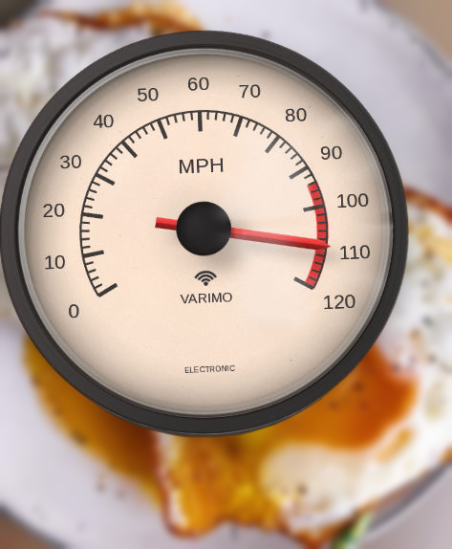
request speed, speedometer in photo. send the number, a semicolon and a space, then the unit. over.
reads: 110; mph
